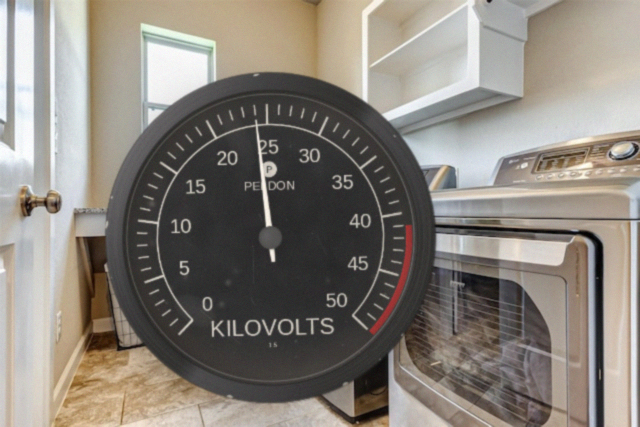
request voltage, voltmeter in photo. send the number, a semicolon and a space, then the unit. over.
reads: 24; kV
